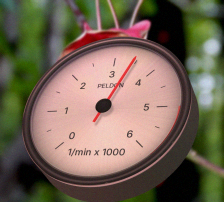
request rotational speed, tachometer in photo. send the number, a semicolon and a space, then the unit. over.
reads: 3500; rpm
